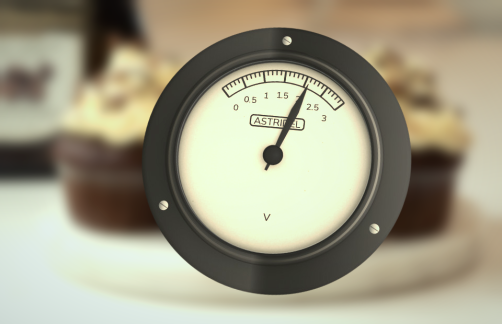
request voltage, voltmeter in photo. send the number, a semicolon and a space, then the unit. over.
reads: 2.1; V
